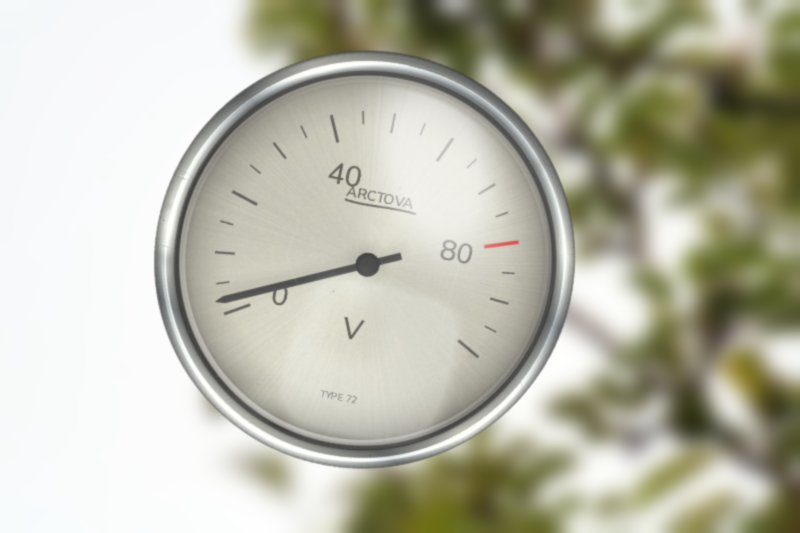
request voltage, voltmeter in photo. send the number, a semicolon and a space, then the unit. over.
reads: 2.5; V
